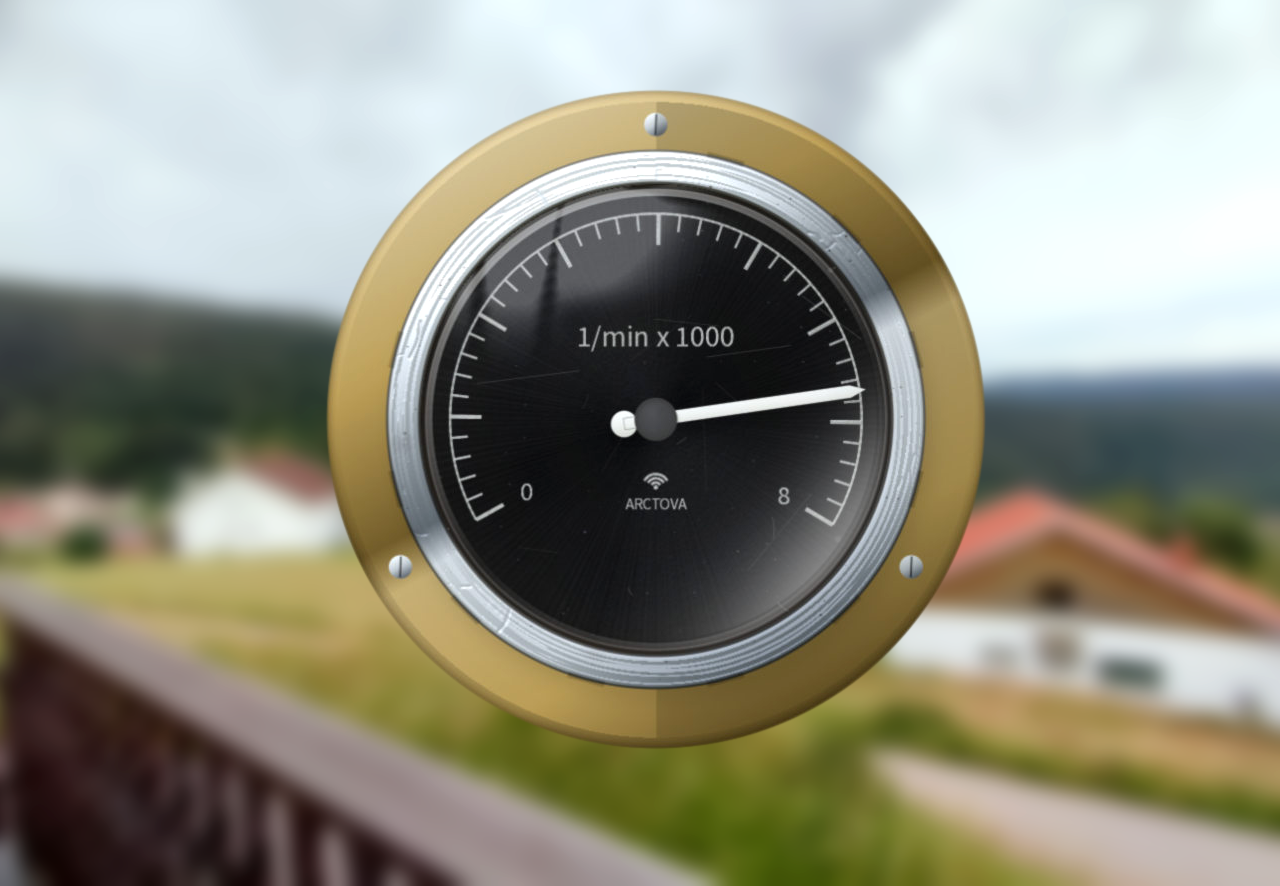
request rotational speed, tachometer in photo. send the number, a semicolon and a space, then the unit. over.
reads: 6700; rpm
